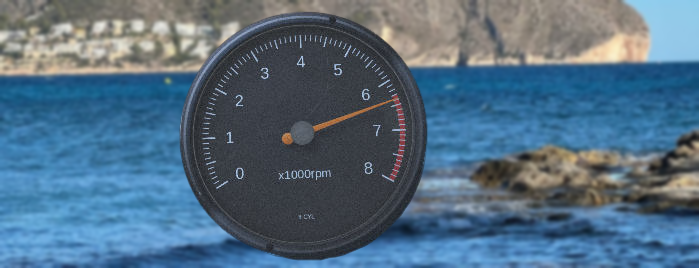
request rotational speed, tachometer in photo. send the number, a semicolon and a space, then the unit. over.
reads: 6400; rpm
